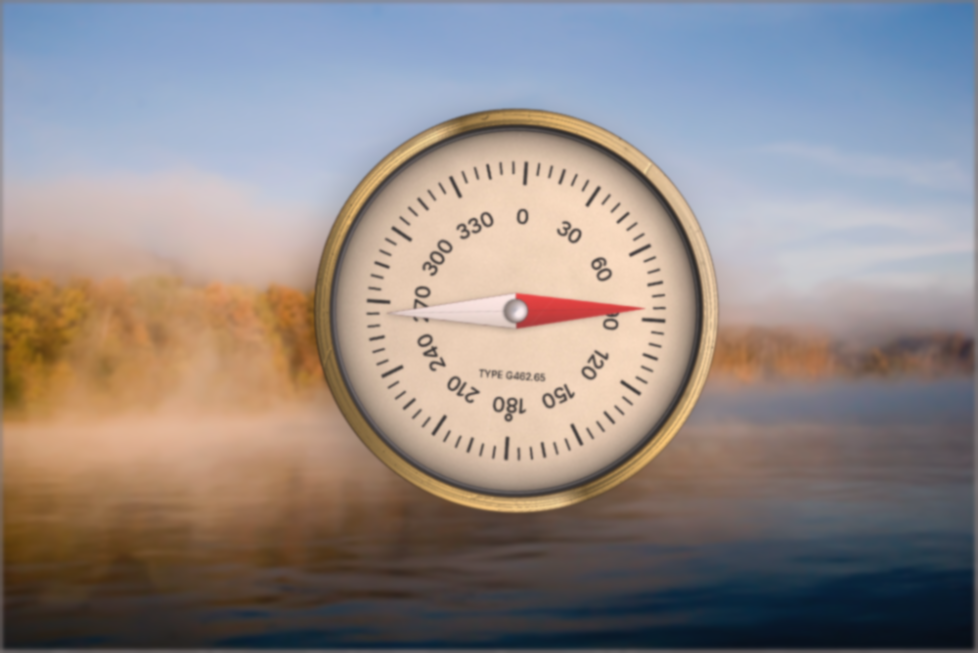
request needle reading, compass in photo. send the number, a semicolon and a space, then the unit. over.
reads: 85; °
